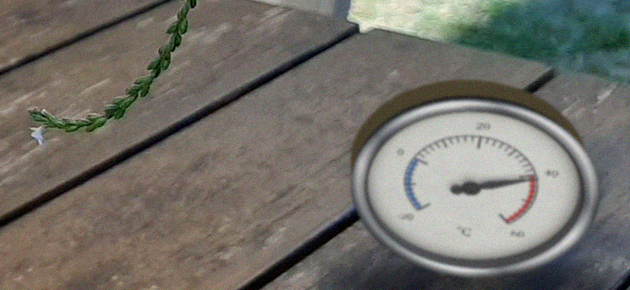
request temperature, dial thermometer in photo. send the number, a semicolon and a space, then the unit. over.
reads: 40; °C
